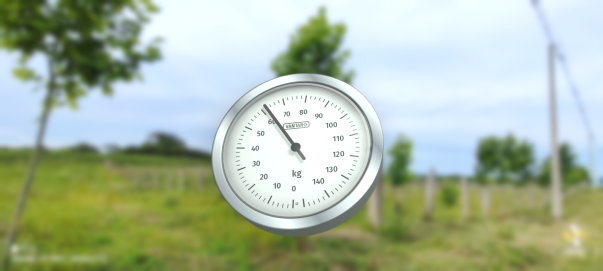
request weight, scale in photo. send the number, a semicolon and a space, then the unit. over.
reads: 62; kg
